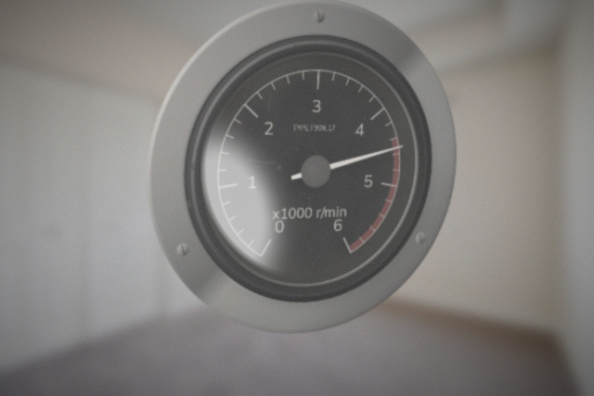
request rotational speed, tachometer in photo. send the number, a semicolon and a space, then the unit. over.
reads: 4500; rpm
